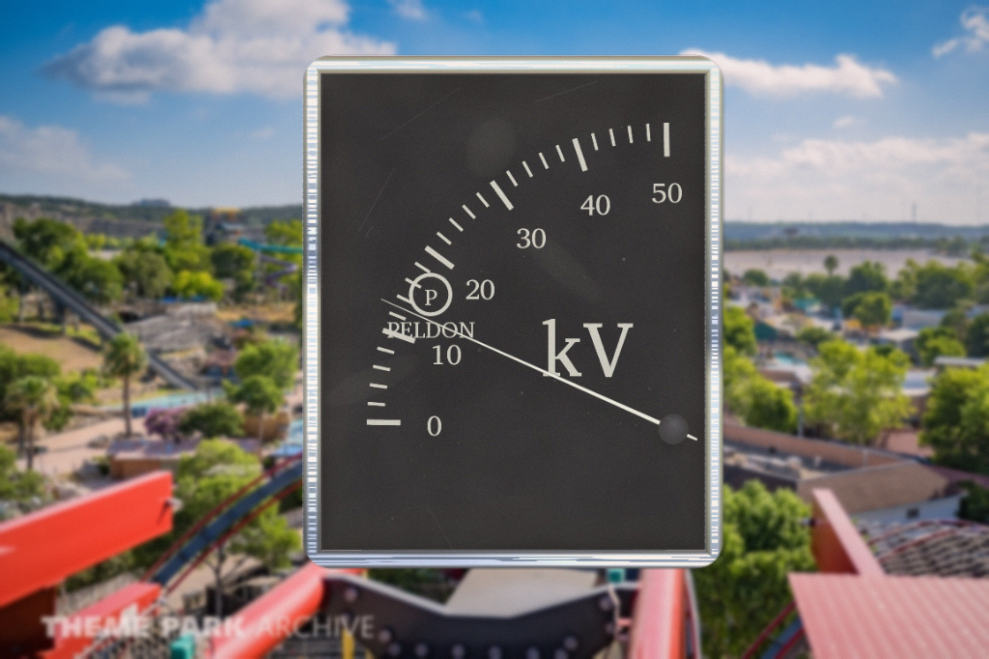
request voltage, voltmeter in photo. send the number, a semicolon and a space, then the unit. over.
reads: 13; kV
